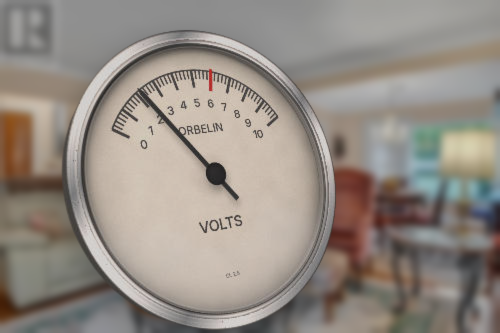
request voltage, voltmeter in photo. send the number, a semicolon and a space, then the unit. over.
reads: 2; V
